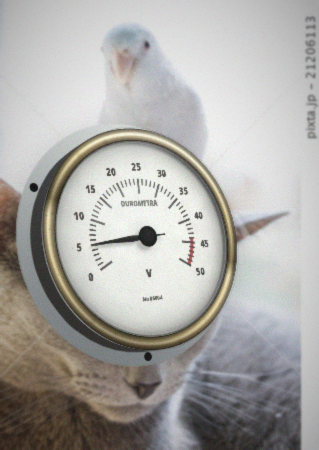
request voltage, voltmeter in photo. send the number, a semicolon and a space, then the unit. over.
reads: 5; V
